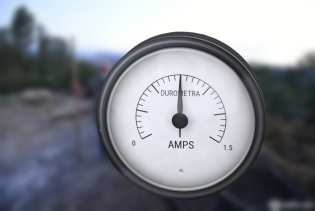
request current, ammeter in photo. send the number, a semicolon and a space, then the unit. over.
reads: 0.75; A
